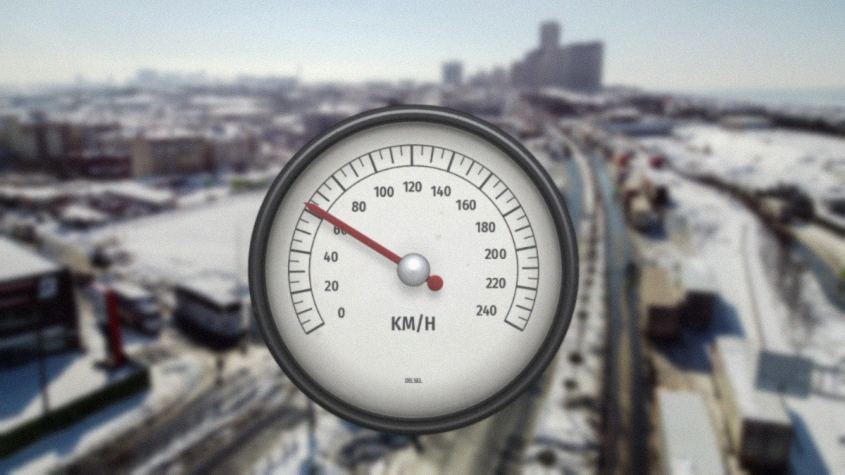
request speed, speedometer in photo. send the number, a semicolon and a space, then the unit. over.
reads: 62.5; km/h
